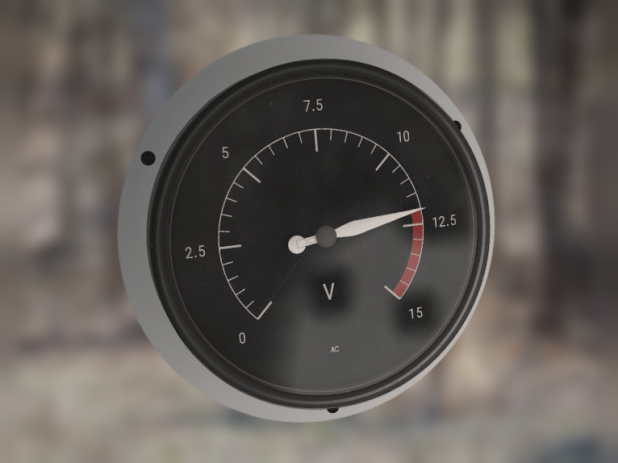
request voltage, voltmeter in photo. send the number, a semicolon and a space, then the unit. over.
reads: 12; V
